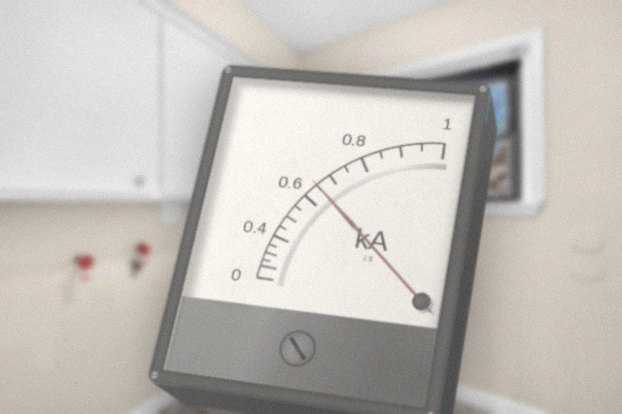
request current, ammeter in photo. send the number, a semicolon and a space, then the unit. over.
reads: 0.65; kA
